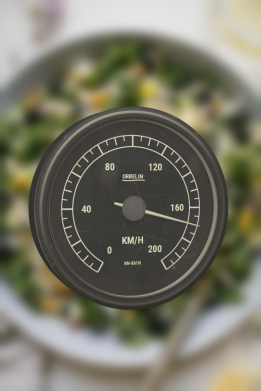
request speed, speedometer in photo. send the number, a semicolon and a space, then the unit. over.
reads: 170; km/h
